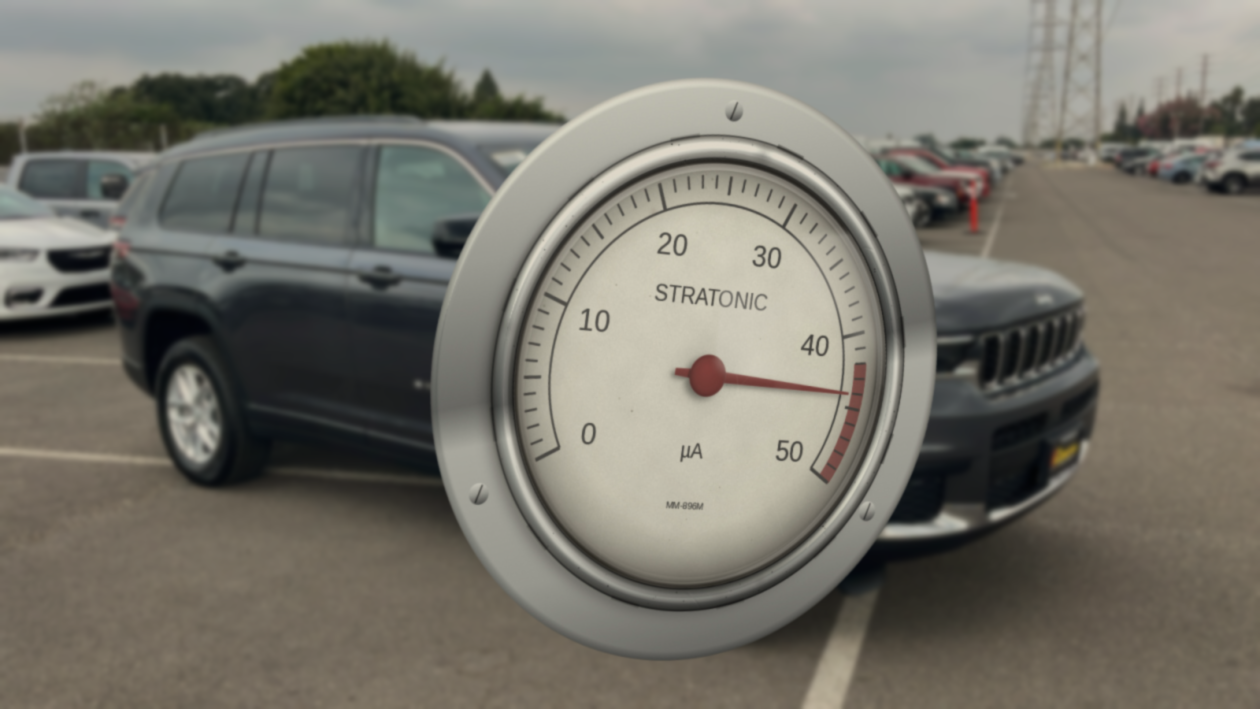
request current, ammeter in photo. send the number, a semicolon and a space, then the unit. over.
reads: 44; µA
